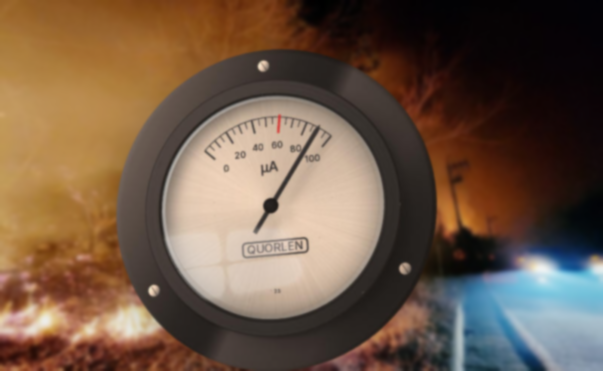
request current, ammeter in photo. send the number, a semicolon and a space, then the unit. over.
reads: 90; µA
